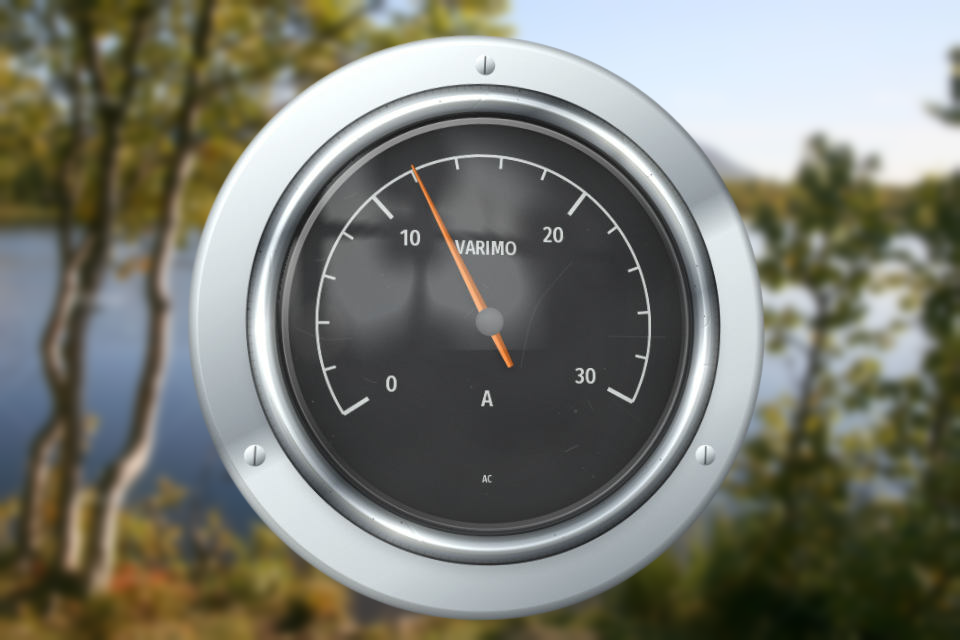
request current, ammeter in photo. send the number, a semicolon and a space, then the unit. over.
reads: 12; A
